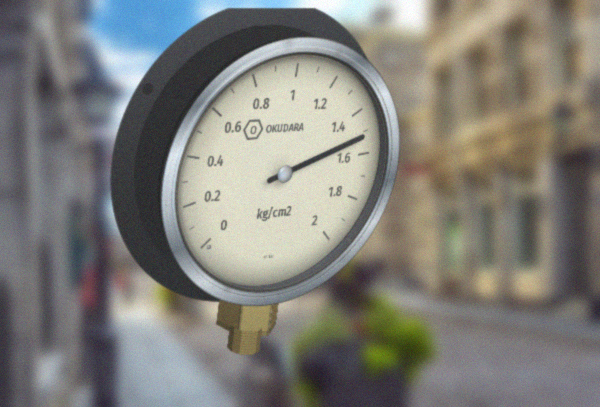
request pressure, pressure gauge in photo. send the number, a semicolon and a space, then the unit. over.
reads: 1.5; kg/cm²
